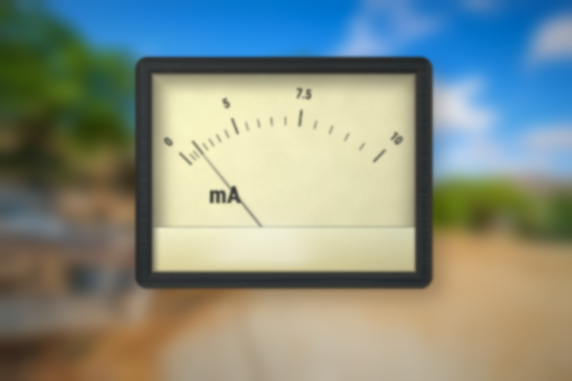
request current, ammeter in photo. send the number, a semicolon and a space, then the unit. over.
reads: 2.5; mA
